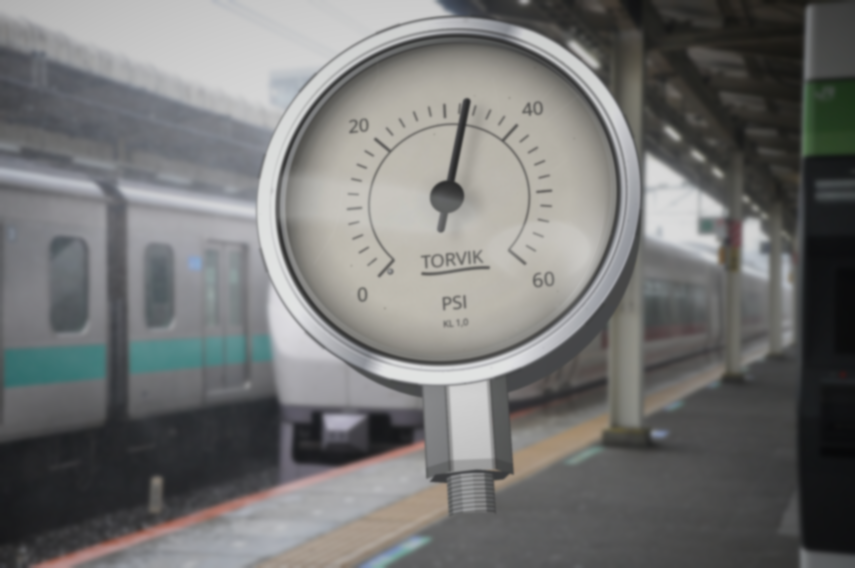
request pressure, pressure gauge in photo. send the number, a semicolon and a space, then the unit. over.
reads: 33; psi
